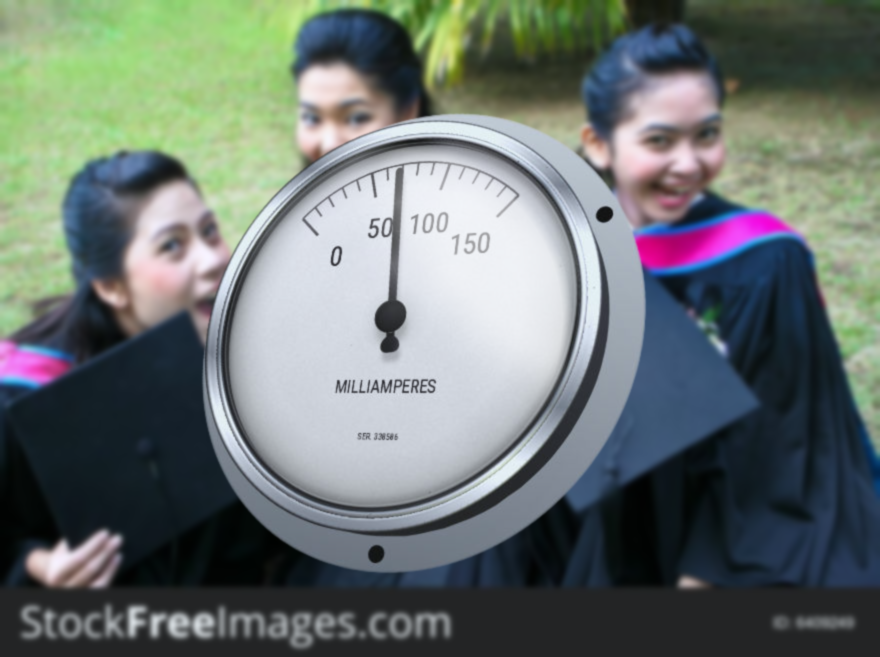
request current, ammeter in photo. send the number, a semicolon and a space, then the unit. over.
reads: 70; mA
